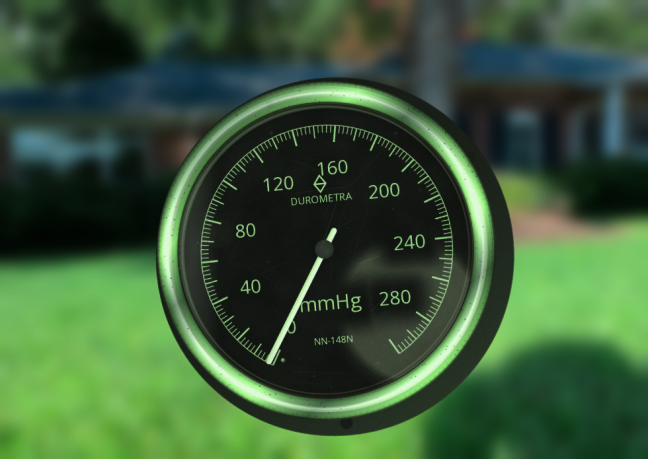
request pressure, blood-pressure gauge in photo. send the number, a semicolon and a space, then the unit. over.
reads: 2; mmHg
